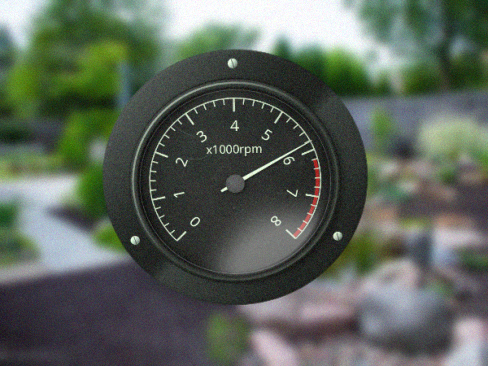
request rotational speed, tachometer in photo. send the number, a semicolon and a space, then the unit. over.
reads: 5800; rpm
